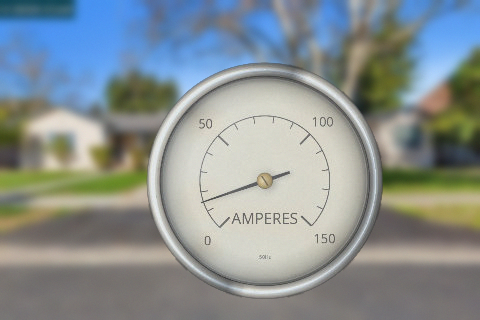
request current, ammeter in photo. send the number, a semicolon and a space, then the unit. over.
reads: 15; A
